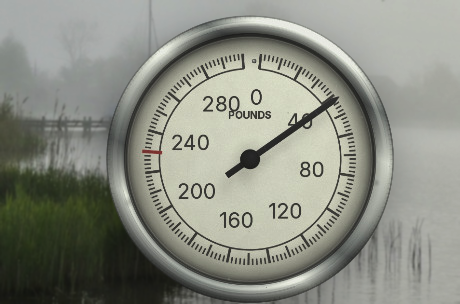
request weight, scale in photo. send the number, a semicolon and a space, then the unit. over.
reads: 42; lb
